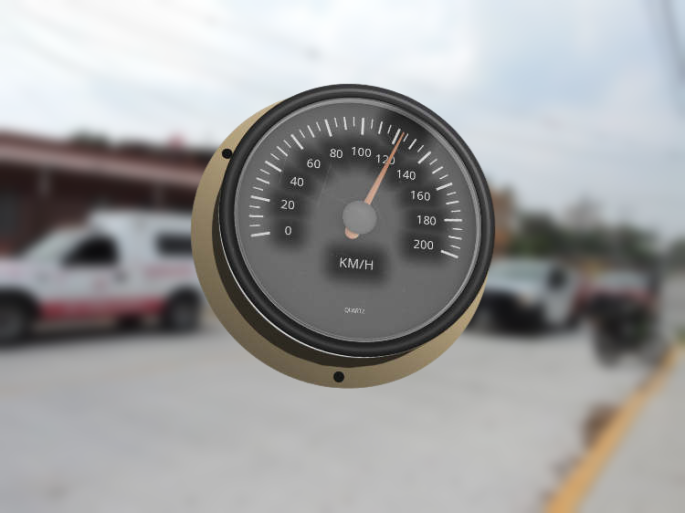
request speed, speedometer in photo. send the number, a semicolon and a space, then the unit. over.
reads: 122.5; km/h
